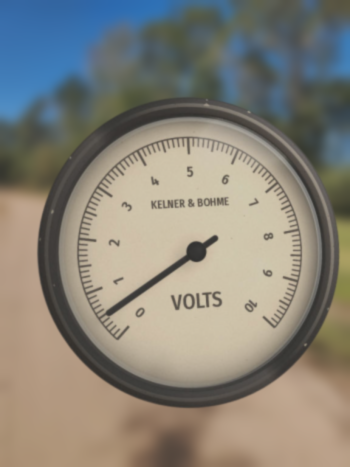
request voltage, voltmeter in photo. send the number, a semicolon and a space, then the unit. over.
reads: 0.5; V
